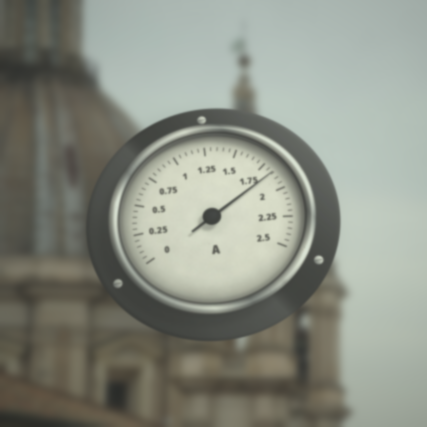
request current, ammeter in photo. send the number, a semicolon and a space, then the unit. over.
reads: 1.85; A
